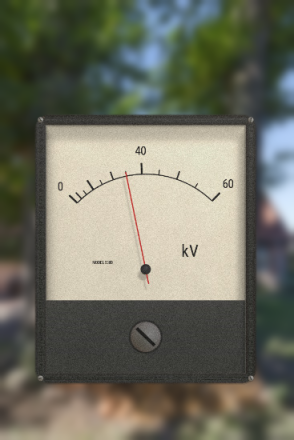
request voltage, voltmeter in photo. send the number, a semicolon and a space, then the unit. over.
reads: 35; kV
